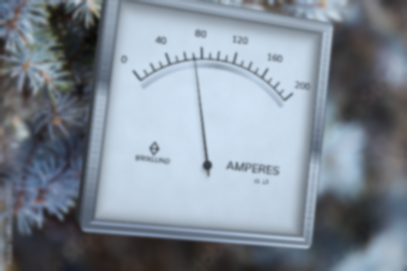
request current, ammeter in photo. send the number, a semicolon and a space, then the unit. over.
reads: 70; A
